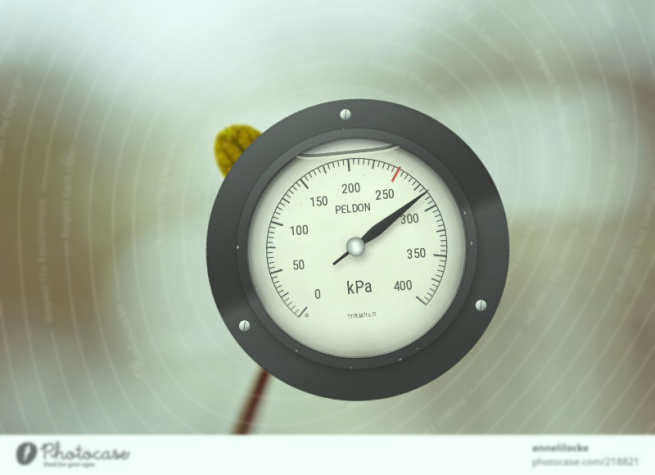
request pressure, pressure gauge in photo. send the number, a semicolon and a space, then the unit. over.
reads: 285; kPa
